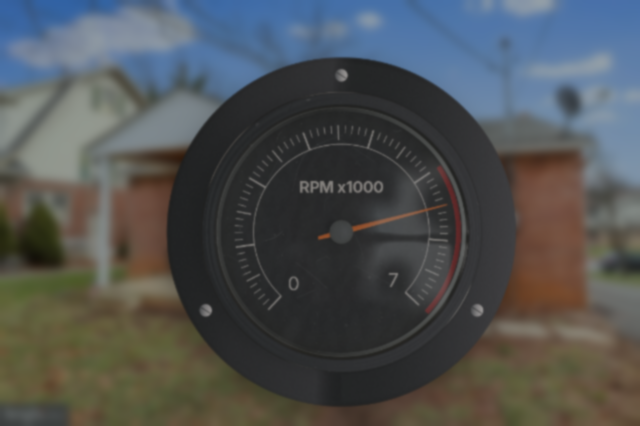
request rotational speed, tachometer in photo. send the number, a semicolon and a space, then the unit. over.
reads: 5500; rpm
